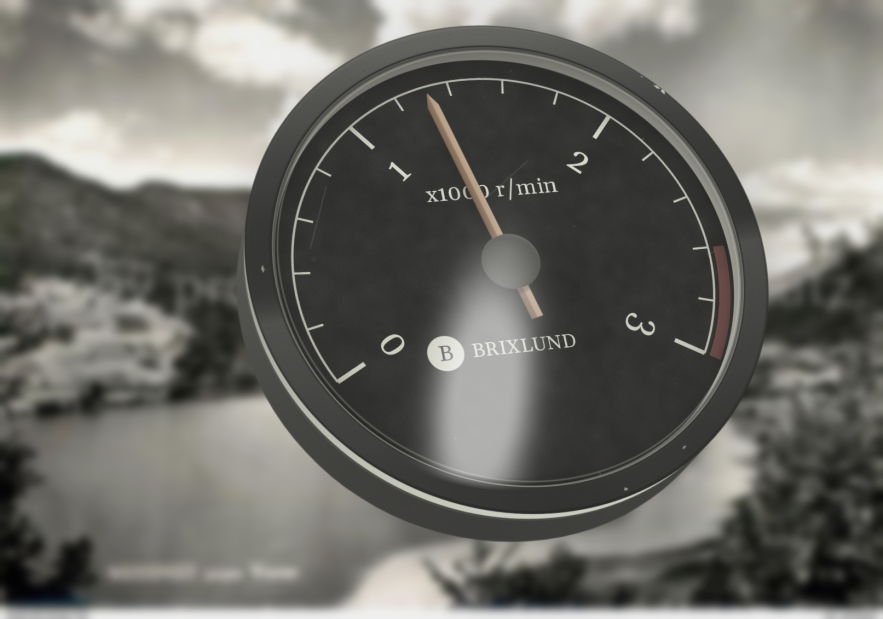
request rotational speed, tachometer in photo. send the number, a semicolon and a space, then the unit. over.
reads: 1300; rpm
